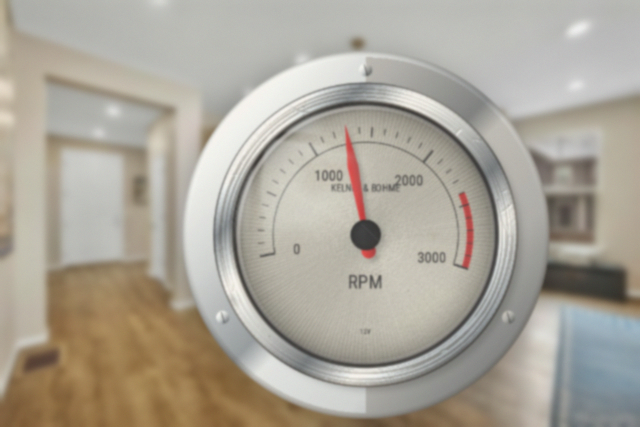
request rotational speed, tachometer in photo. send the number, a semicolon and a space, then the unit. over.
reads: 1300; rpm
